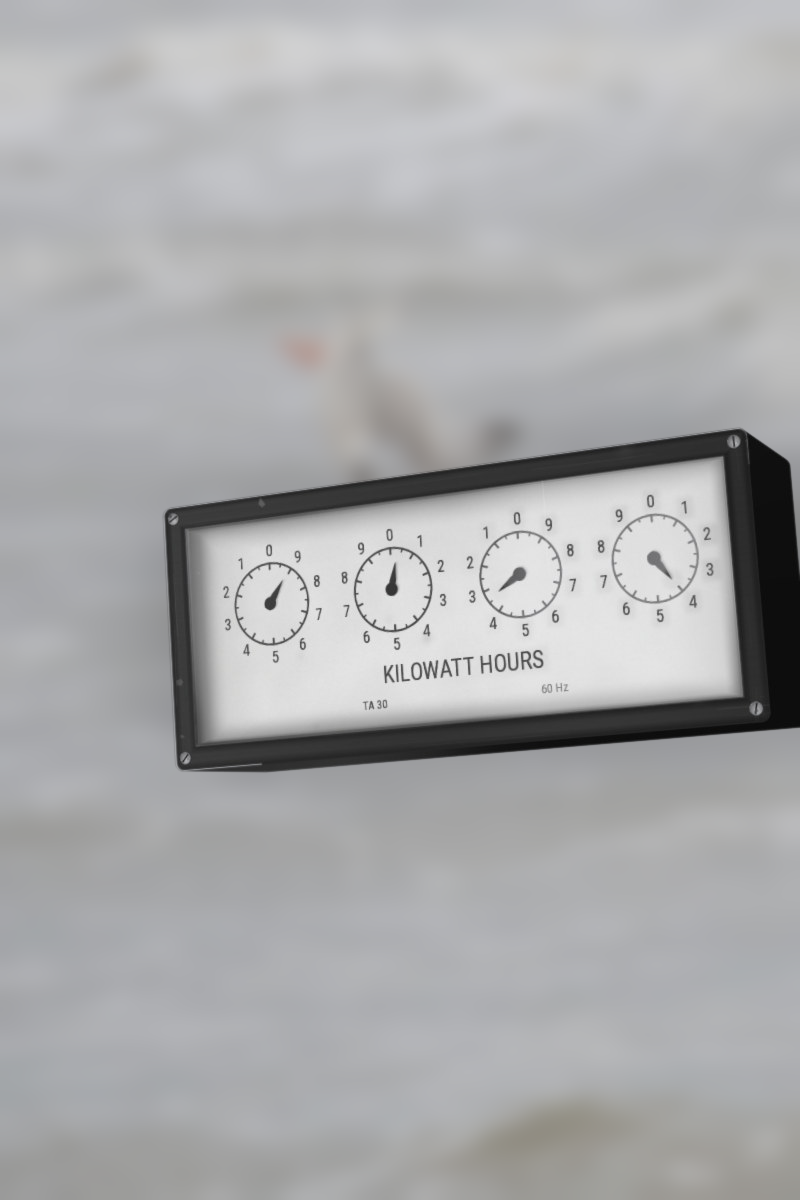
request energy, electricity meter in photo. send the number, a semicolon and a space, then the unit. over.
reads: 9034; kWh
